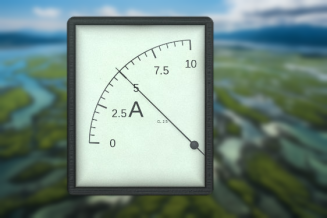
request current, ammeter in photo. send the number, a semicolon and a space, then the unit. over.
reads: 5; A
